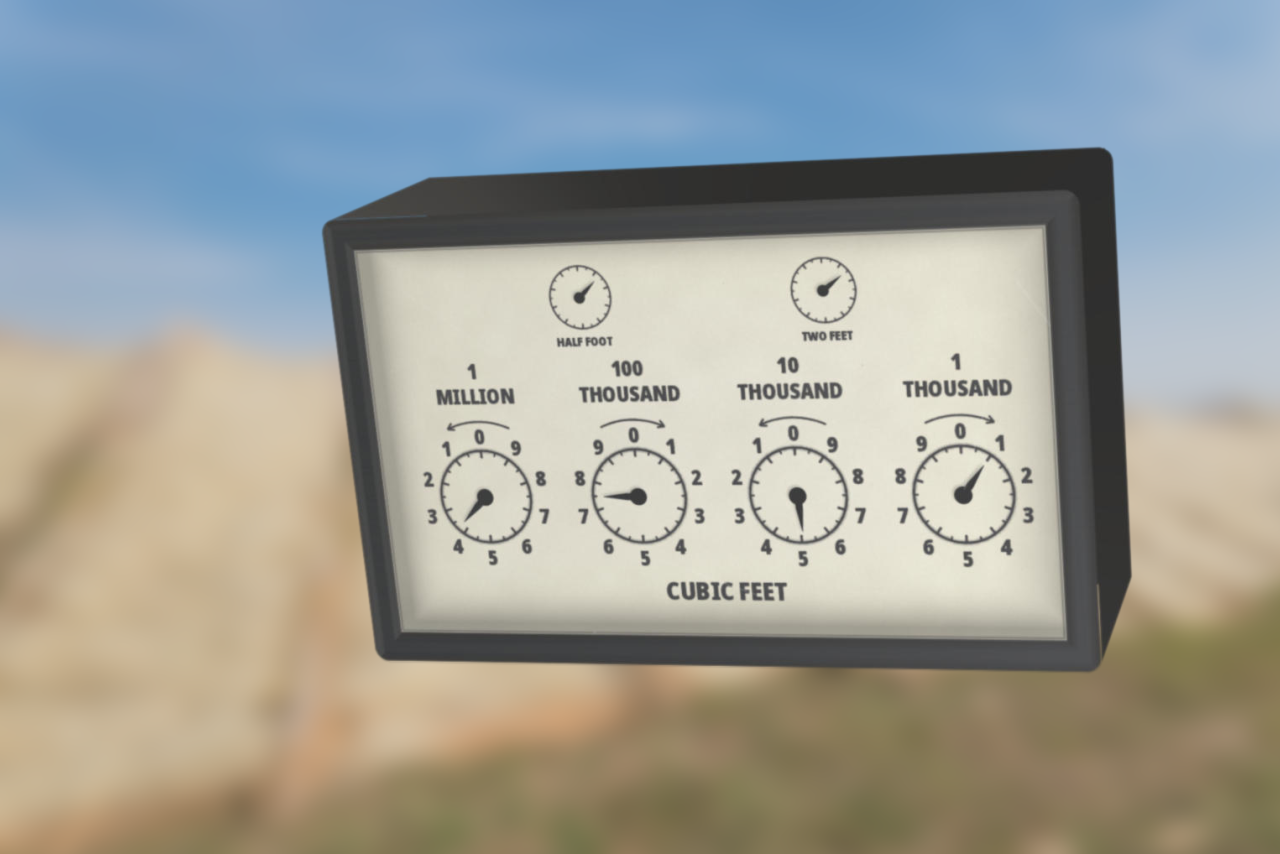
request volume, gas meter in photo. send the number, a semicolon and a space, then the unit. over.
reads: 375100; ft³
